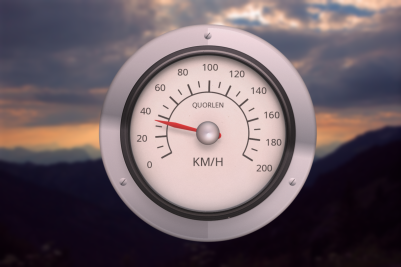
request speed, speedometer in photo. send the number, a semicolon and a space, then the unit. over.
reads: 35; km/h
